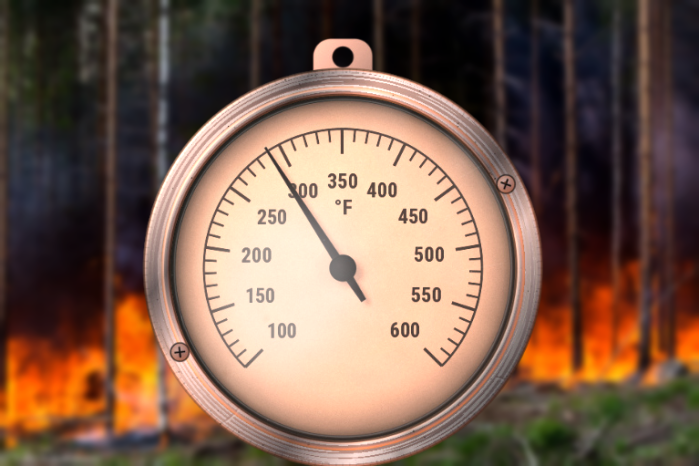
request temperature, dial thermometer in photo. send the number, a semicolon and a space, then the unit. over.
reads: 290; °F
